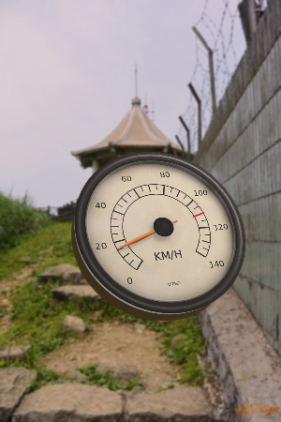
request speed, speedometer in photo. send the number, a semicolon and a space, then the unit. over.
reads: 15; km/h
